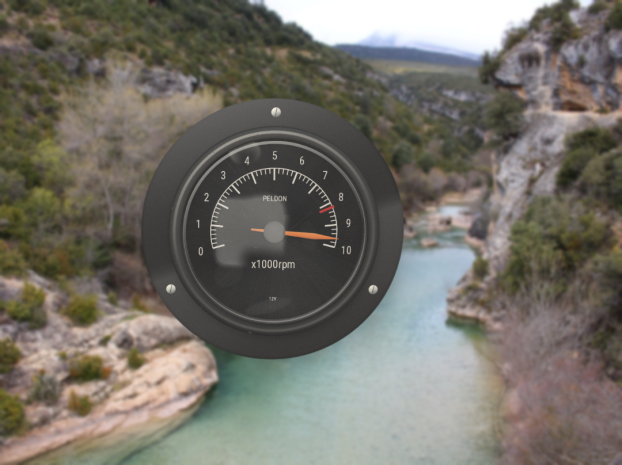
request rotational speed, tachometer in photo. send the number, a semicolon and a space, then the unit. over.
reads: 9600; rpm
